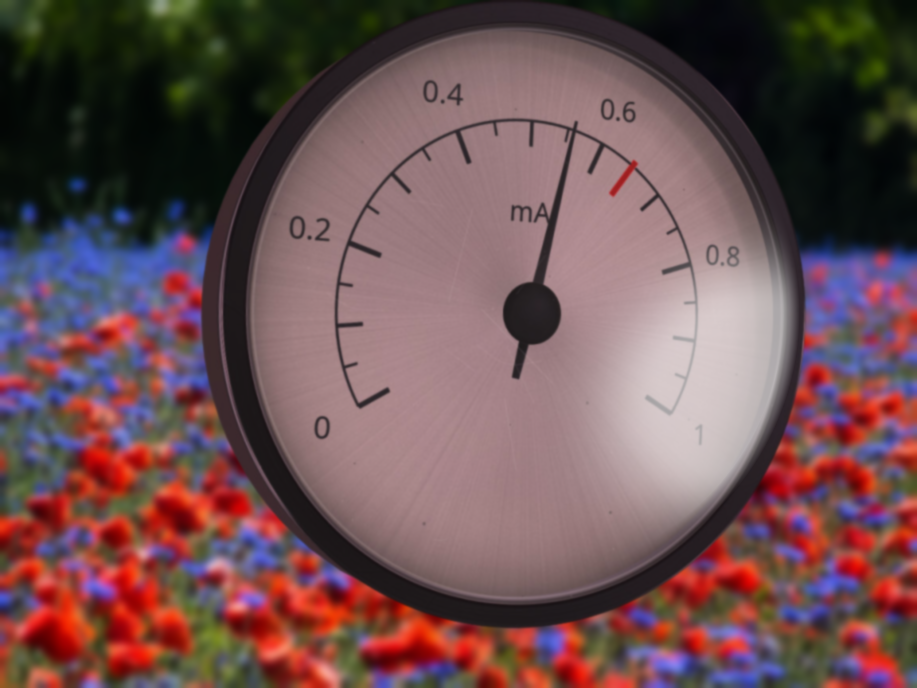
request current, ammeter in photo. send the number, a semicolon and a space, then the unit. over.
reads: 0.55; mA
